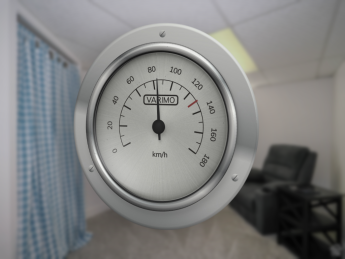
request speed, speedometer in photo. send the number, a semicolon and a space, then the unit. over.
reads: 85; km/h
